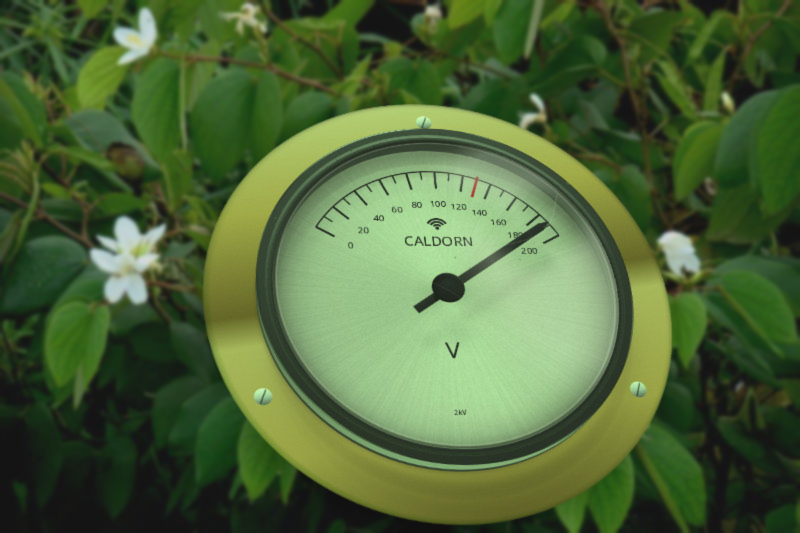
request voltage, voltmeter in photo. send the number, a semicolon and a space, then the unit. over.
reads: 190; V
